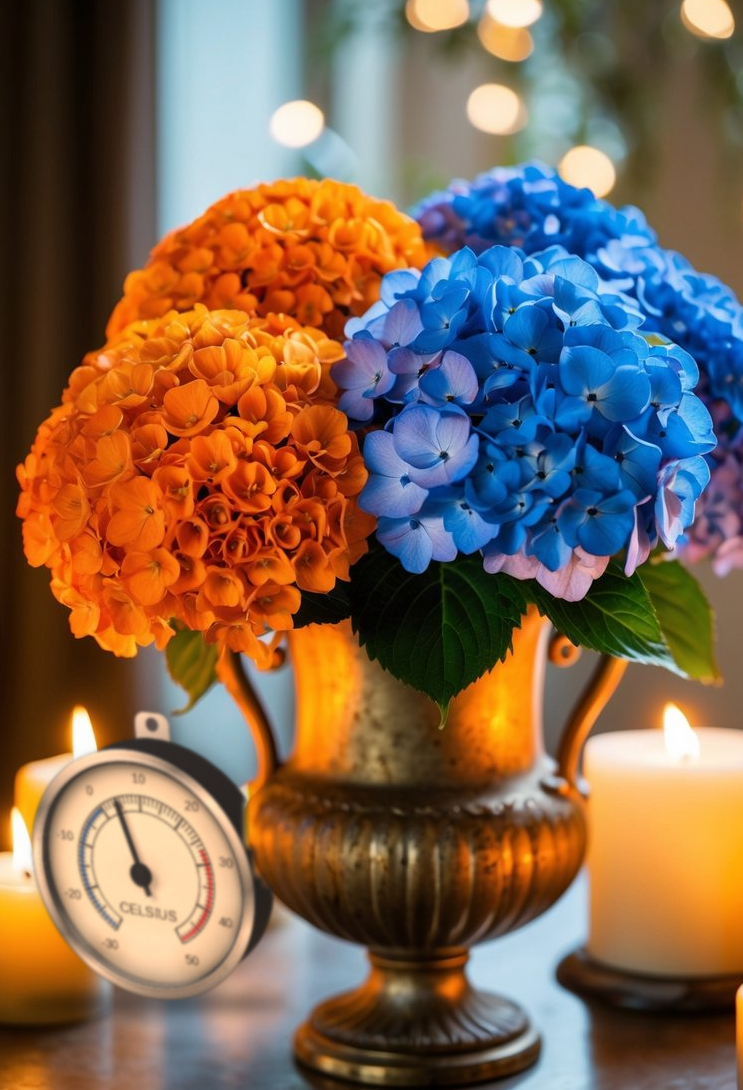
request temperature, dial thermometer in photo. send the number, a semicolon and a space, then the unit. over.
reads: 5; °C
